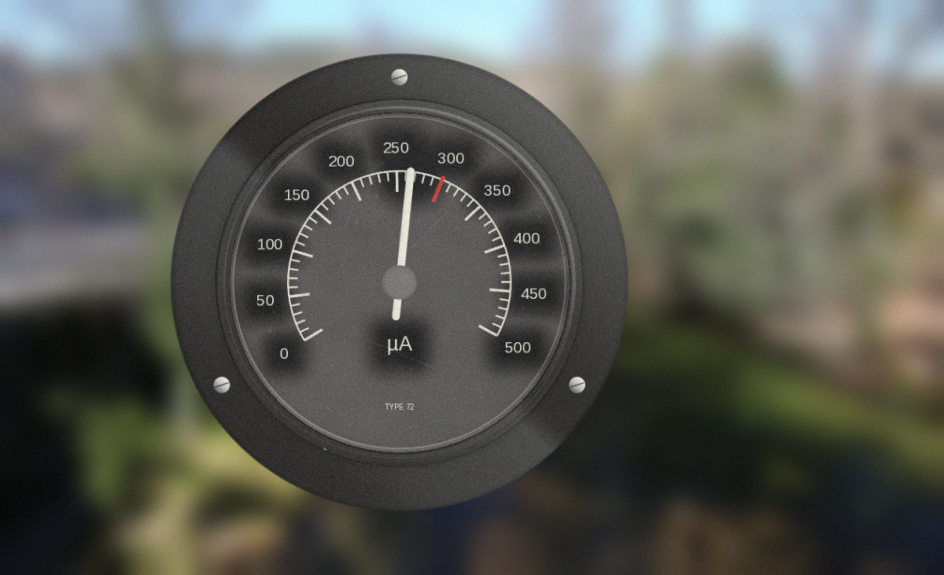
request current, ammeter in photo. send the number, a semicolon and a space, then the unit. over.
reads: 265; µA
